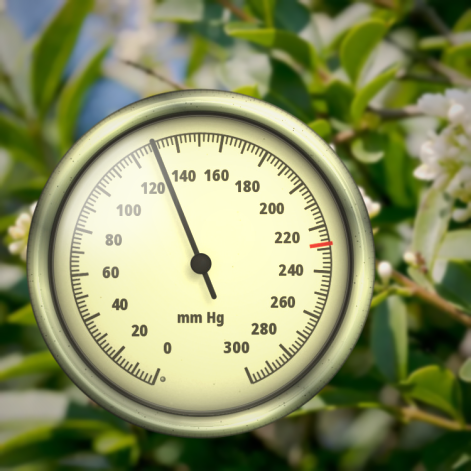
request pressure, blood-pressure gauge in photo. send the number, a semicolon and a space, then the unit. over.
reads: 130; mmHg
